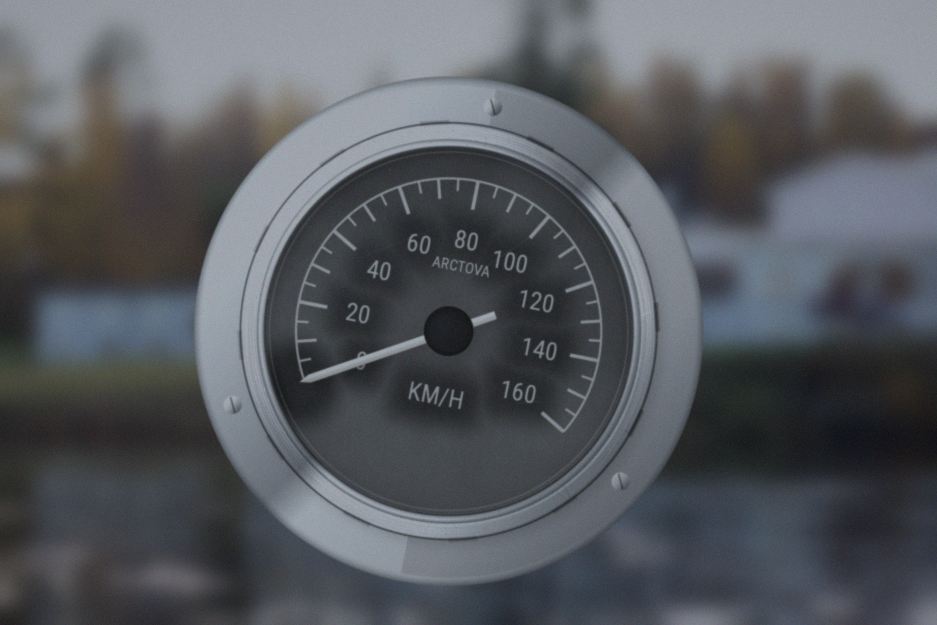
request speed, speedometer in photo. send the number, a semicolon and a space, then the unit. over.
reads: 0; km/h
